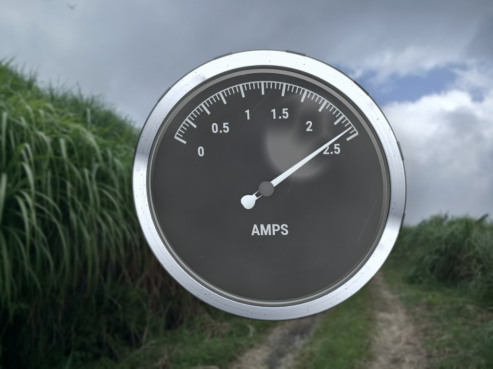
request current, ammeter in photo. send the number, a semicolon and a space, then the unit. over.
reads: 2.4; A
